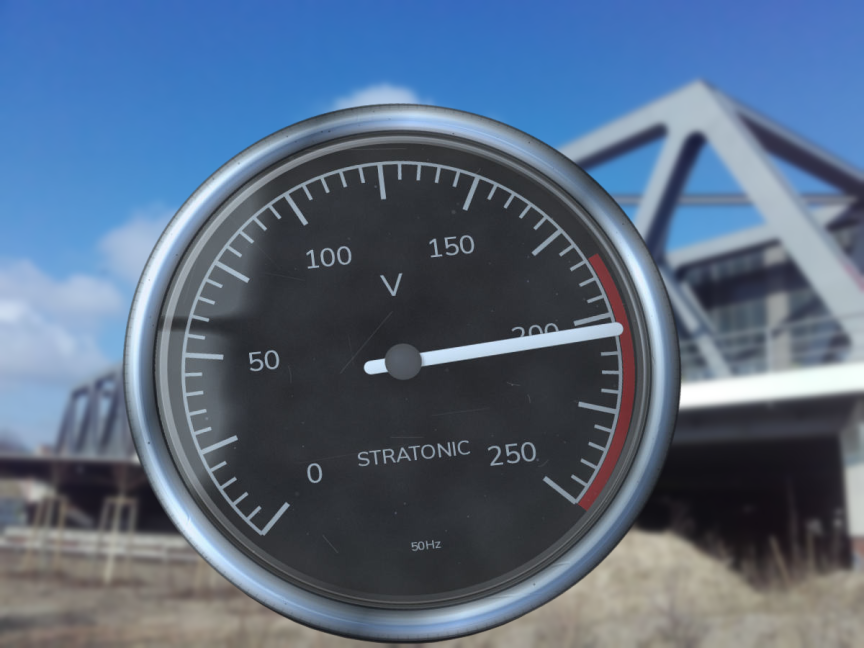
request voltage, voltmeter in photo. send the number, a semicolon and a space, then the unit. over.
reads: 205; V
